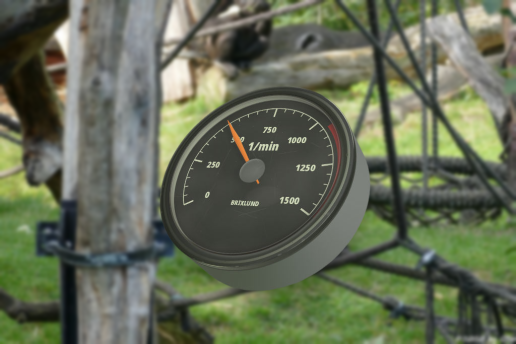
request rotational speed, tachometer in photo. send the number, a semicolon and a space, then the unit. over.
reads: 500; rpm
